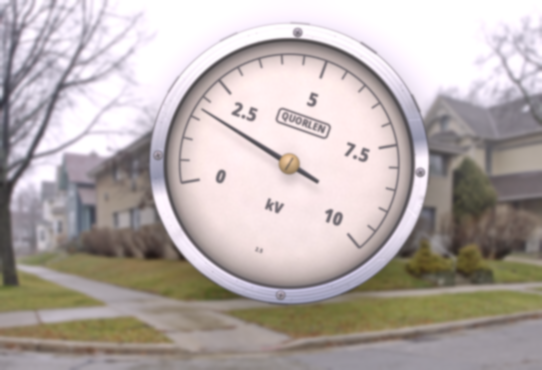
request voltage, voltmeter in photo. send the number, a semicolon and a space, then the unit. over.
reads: 1.75; kV
